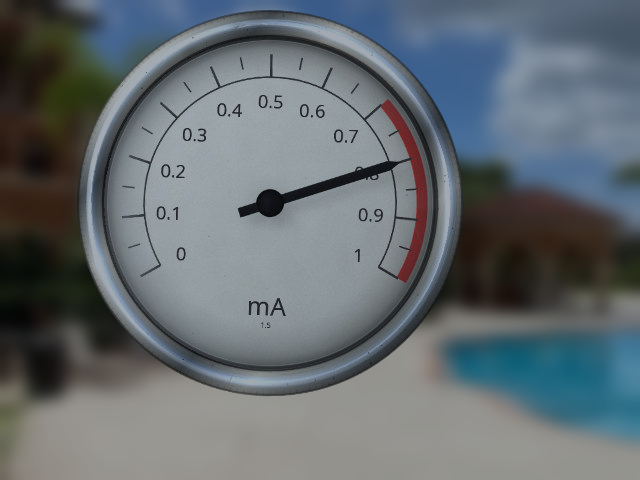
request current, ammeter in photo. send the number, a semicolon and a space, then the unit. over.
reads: 0.8; mA
